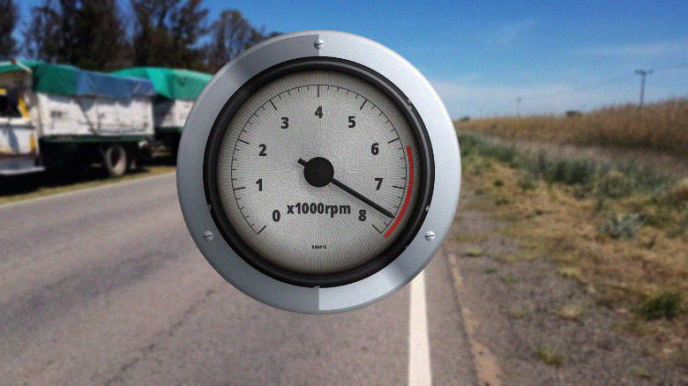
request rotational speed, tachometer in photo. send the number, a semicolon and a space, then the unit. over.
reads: 7600; rpm
